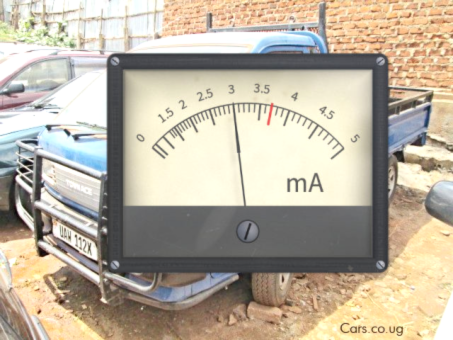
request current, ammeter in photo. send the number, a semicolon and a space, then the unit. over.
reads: 3; mA
